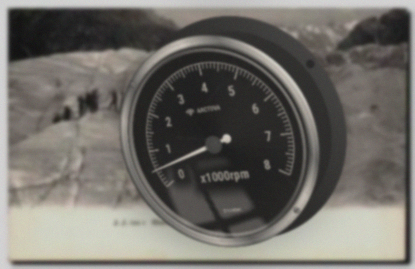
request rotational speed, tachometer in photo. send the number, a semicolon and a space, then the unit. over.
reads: 500; rpm
